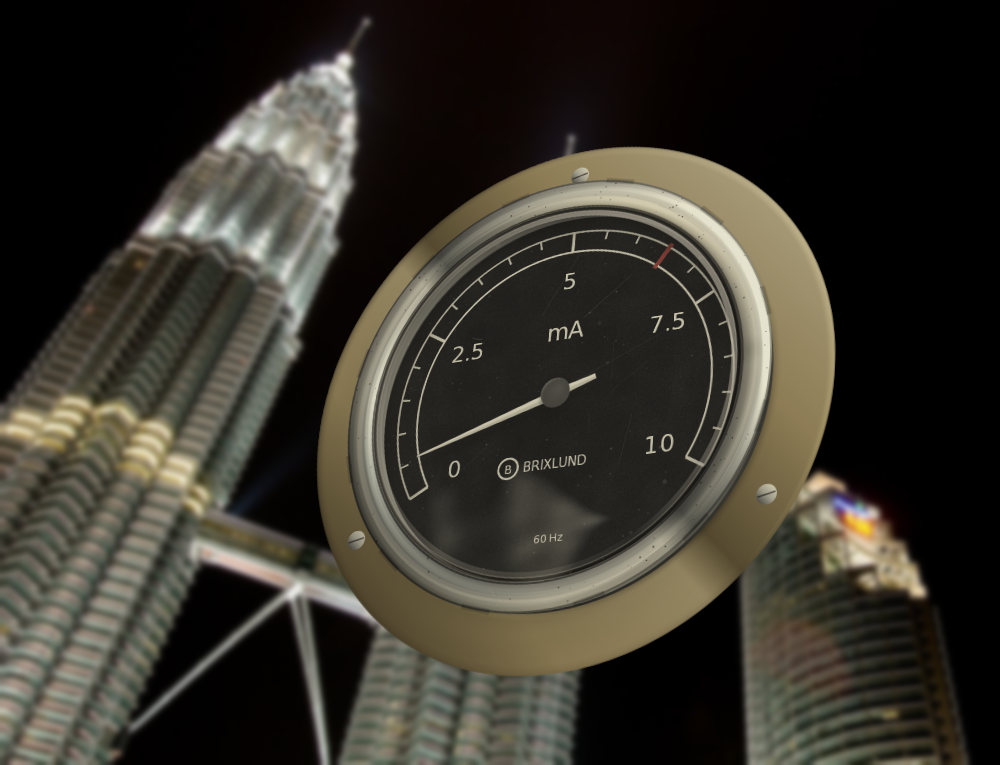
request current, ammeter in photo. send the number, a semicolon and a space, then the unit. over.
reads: 0.5; mA
